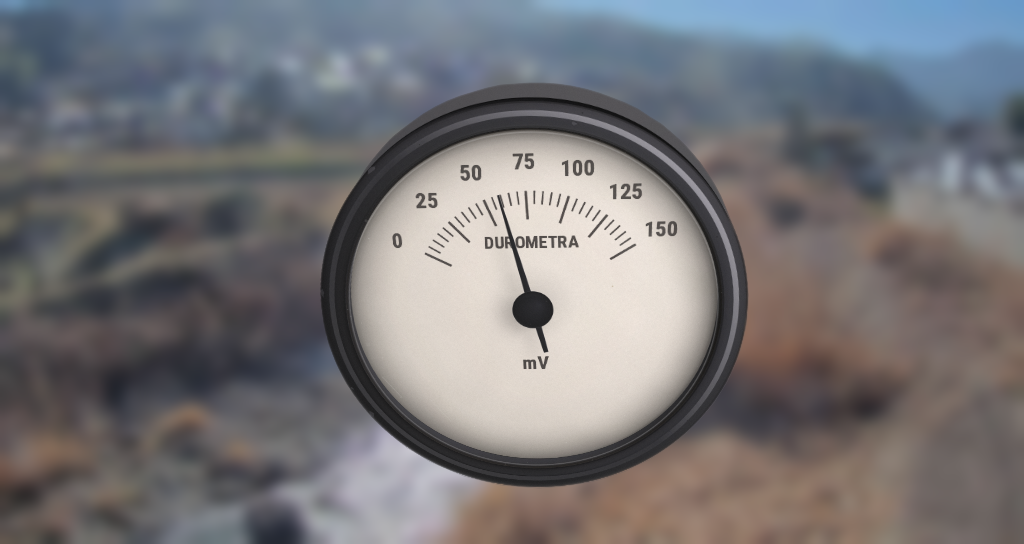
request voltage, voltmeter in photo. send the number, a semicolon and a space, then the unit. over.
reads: 60; mV
